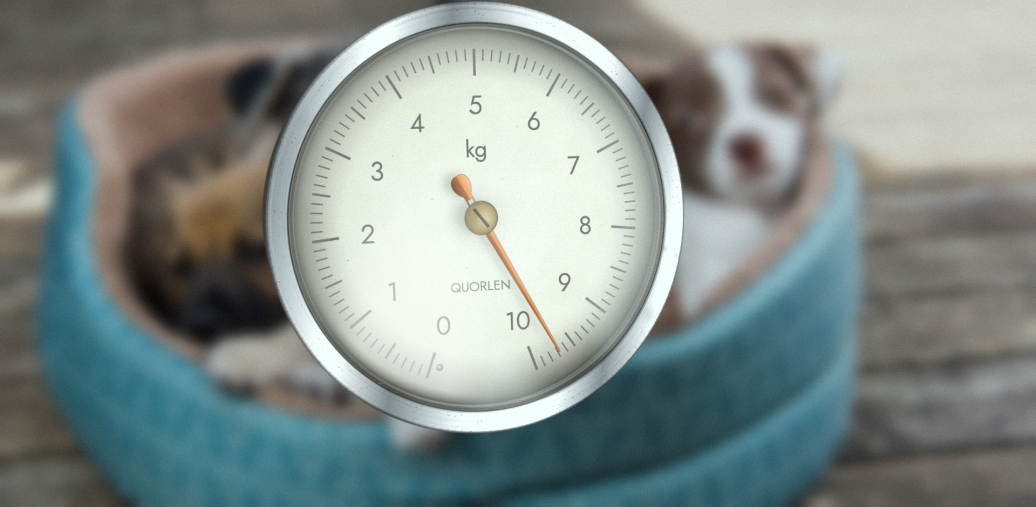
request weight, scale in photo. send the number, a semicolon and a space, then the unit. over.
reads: 9.7; kg
